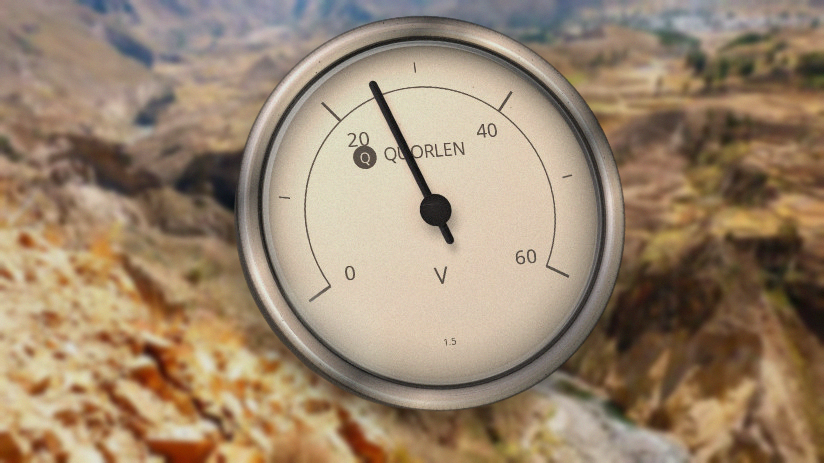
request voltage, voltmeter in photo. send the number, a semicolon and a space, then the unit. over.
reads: 25; V
